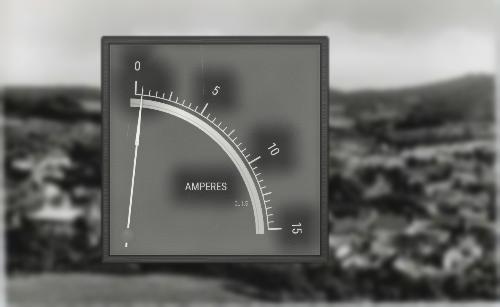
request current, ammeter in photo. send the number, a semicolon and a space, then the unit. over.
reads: 0.5; A
